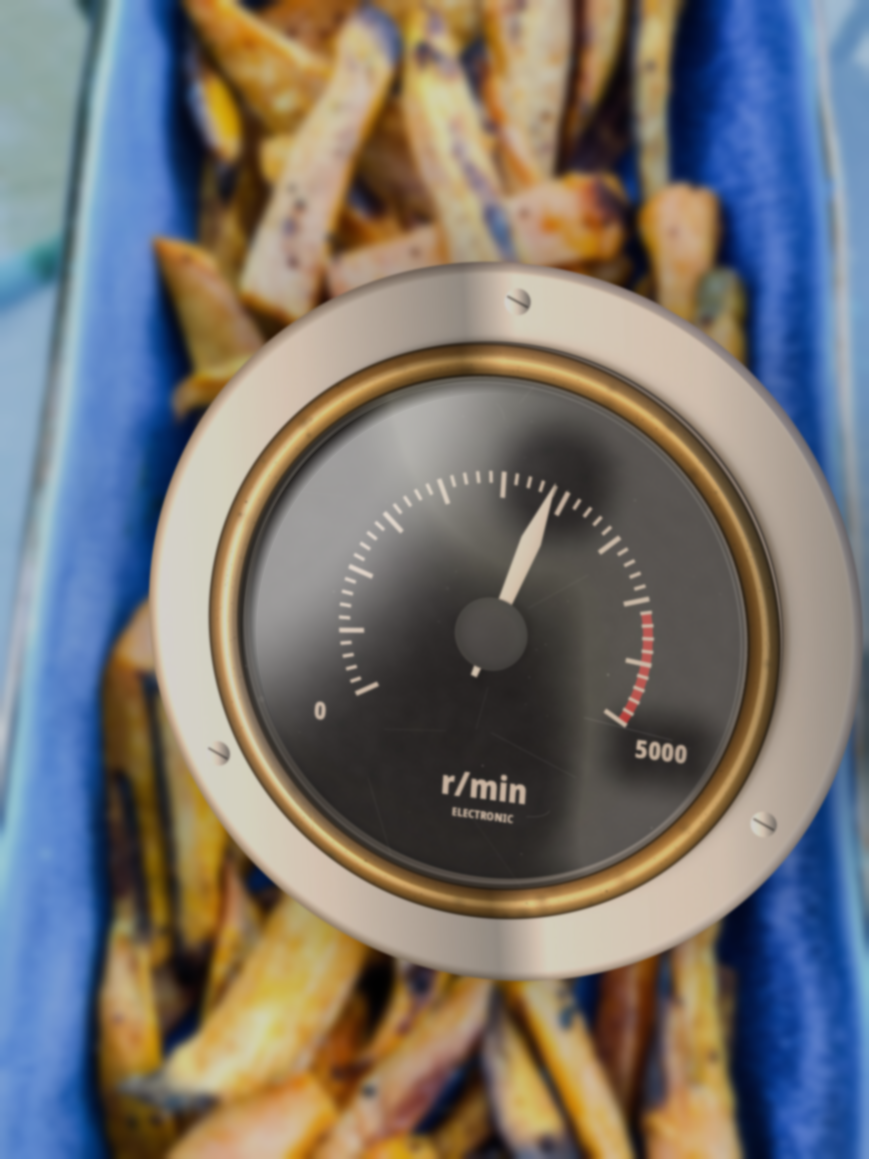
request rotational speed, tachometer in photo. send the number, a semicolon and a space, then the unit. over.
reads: 2900; rpm
